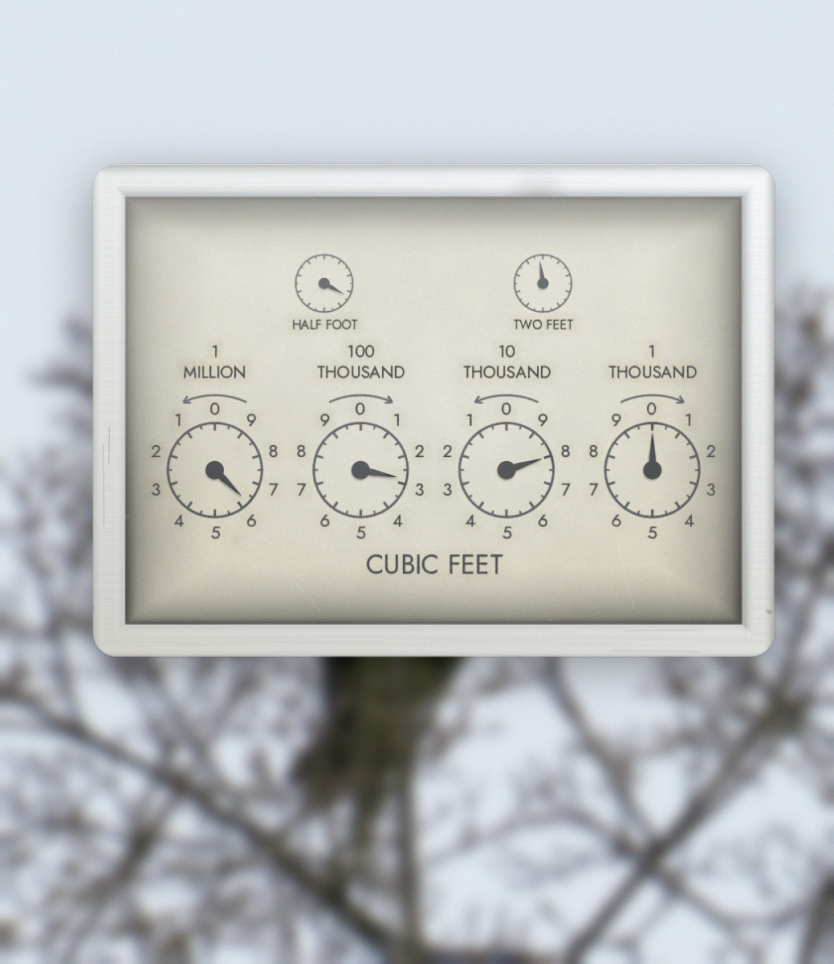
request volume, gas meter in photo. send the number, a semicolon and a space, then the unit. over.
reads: 628000; ft³
